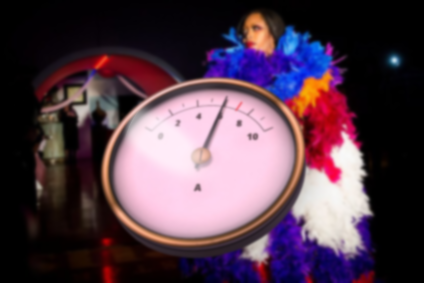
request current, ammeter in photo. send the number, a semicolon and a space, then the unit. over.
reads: 6; A
